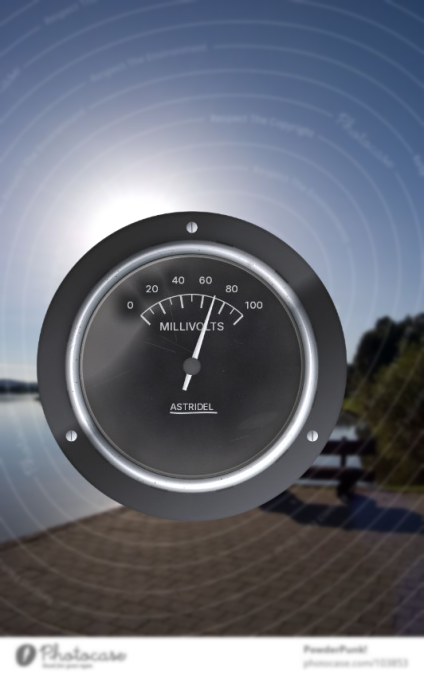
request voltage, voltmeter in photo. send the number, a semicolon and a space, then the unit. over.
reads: 70; mV
